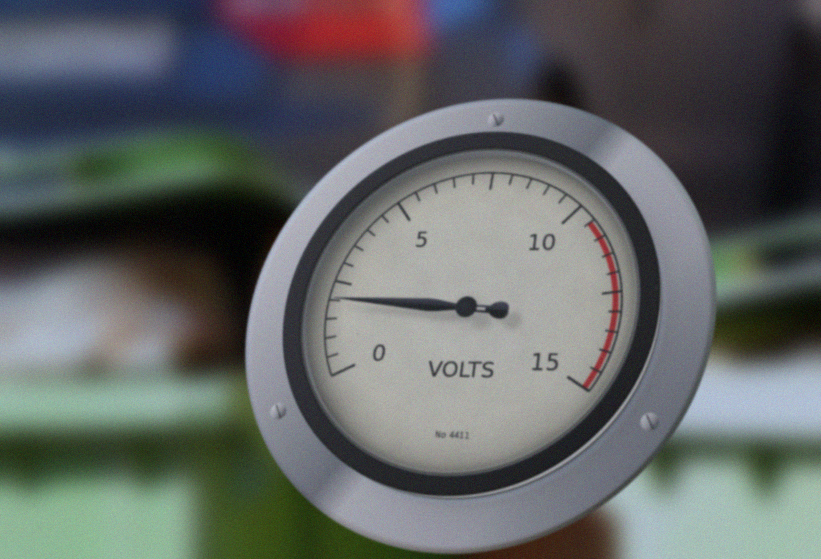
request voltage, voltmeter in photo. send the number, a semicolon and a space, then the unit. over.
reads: 2; V
